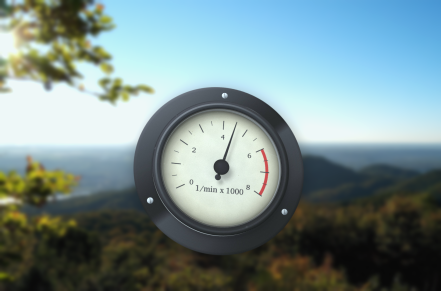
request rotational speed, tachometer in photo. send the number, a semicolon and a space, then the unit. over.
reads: 4500; rpm
